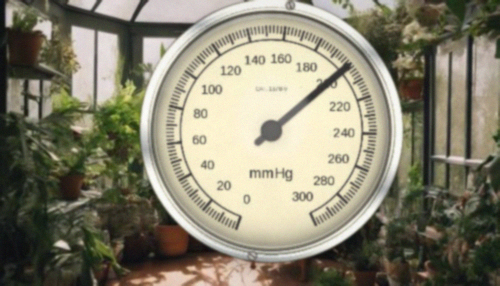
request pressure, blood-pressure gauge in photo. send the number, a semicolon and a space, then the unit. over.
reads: 200; mmHg
